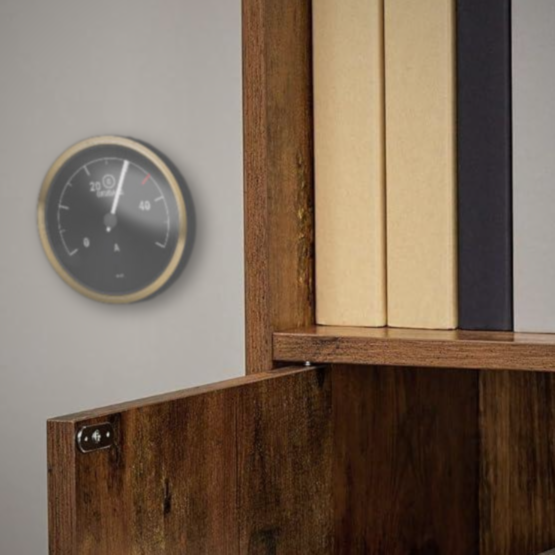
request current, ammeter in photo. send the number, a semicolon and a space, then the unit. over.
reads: 30; A
